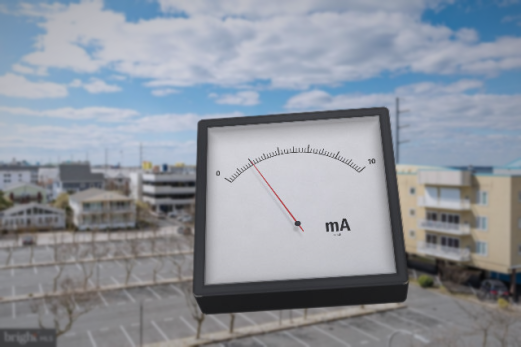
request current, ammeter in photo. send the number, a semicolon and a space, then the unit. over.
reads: 2; mA
